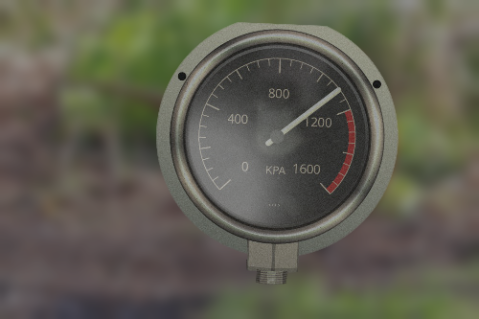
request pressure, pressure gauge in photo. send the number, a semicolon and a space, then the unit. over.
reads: 1100; kPa
